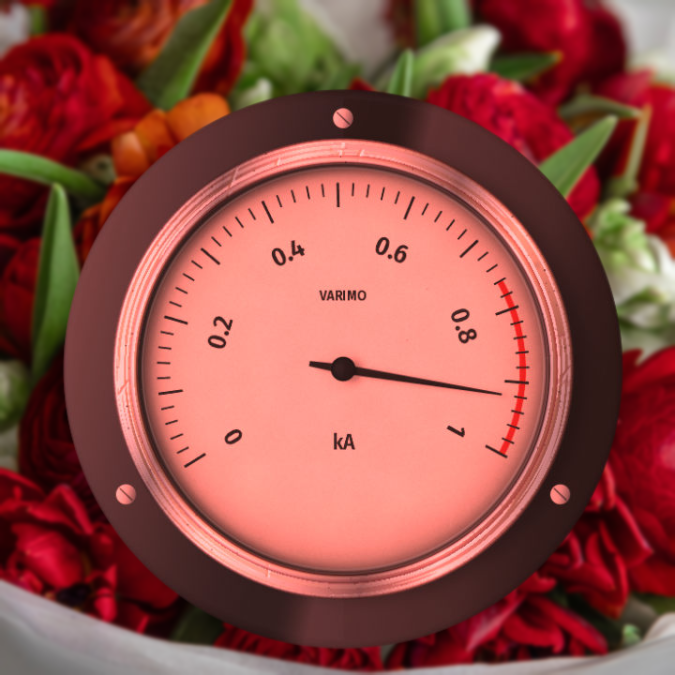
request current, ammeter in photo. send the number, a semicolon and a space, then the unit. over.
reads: 0.92; kA
